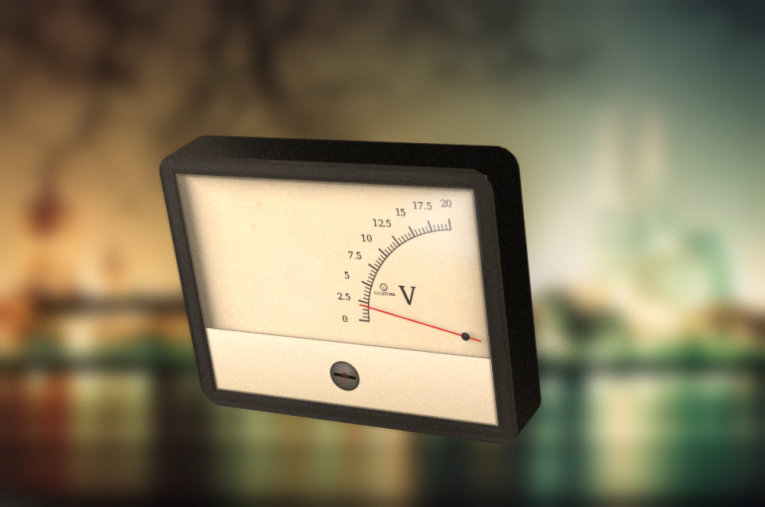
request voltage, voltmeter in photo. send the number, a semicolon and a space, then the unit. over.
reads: 2.5; V
